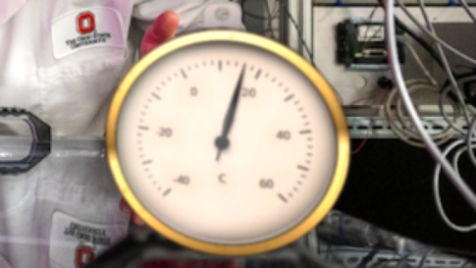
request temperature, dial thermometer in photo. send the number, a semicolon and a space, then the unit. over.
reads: 16; °C
